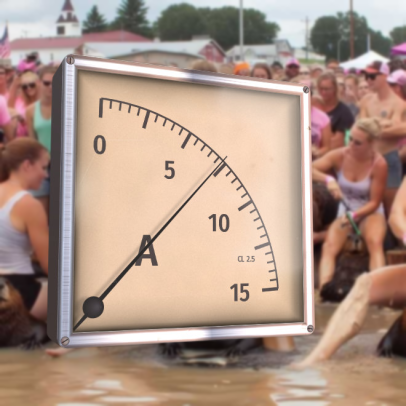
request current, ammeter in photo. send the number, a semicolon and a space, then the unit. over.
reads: 7.25; A
